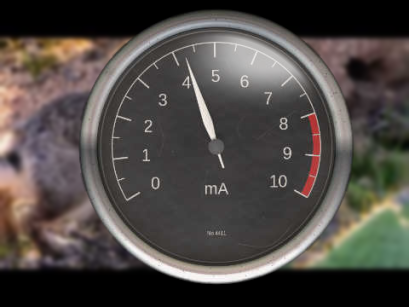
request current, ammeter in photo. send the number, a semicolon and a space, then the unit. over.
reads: 4.25; mA
